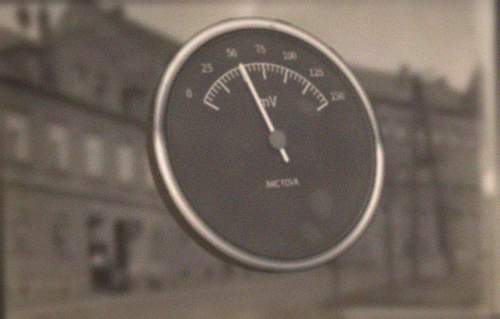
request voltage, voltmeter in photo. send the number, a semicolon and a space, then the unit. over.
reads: 50; mV
